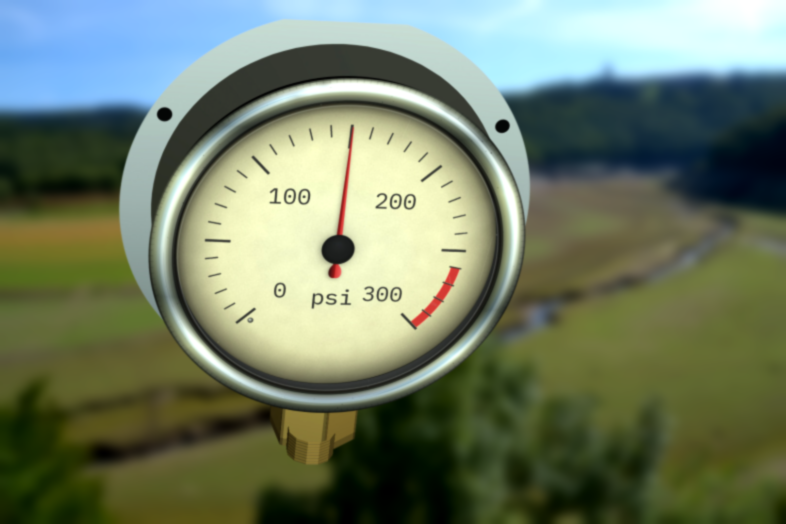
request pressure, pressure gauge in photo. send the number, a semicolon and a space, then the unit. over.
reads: 150; psi
